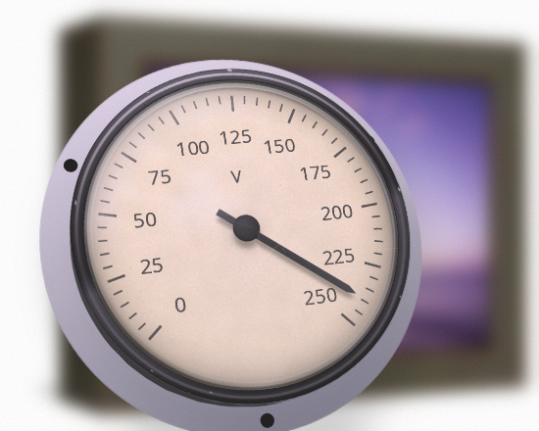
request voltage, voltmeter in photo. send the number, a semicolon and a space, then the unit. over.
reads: 240; V
